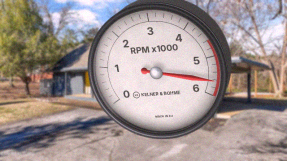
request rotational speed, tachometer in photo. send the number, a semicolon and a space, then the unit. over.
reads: 5600; rpm
